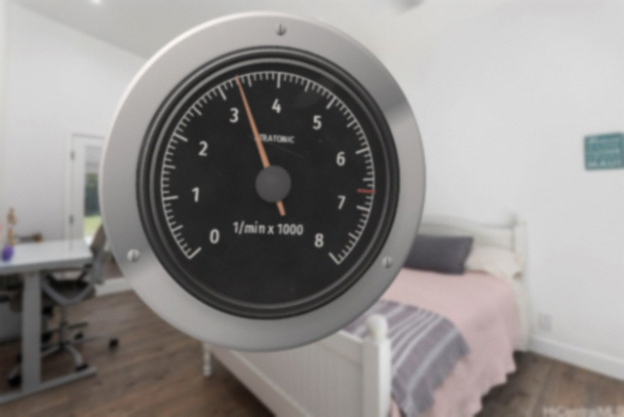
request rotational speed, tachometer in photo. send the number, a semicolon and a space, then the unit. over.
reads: 3300; rpm
